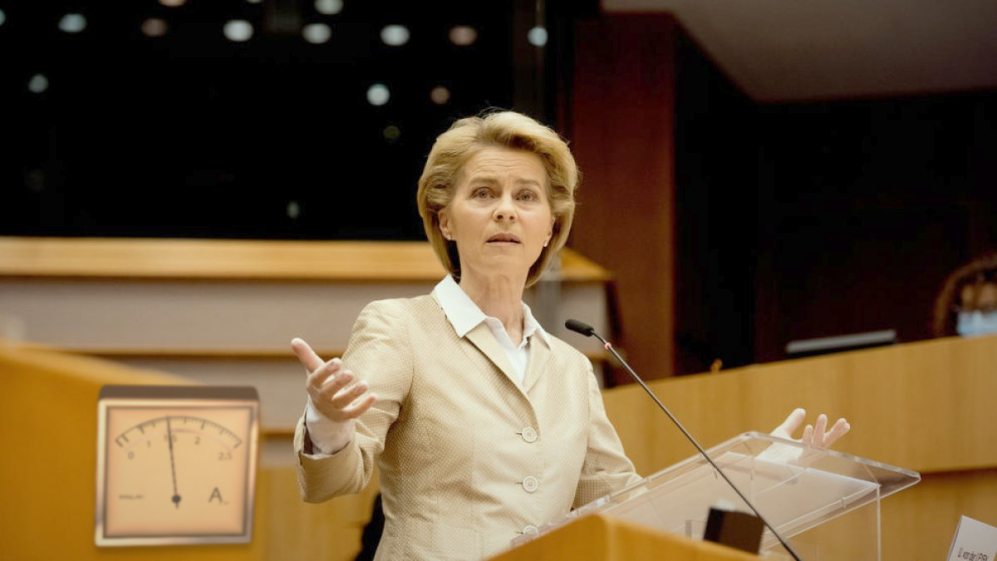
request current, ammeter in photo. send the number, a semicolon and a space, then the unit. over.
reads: 1.5; A
